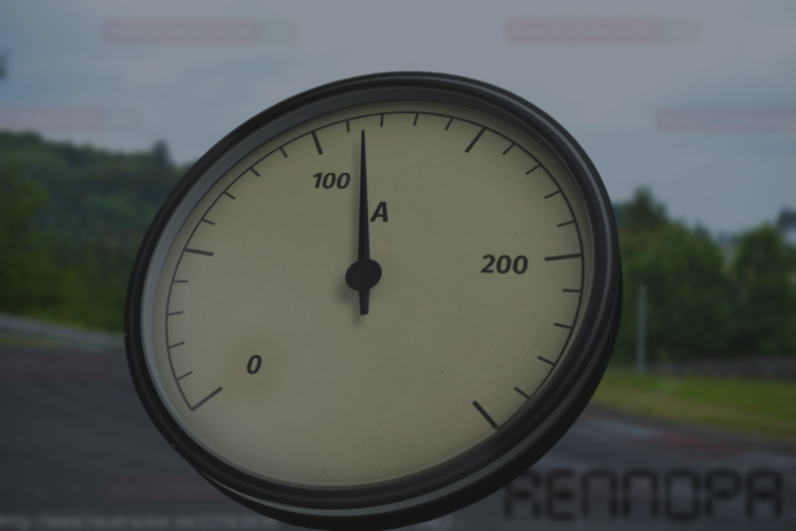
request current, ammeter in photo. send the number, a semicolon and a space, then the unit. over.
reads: 115; A
